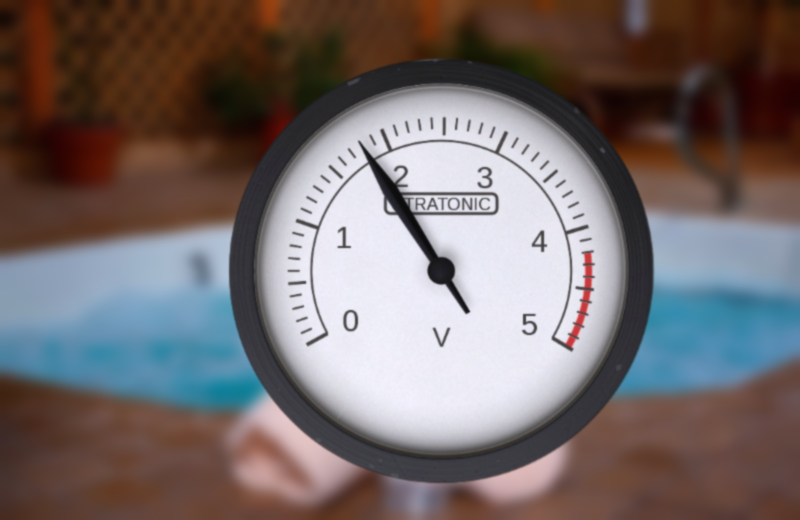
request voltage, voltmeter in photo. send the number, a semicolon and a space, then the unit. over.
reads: 1.8; V
